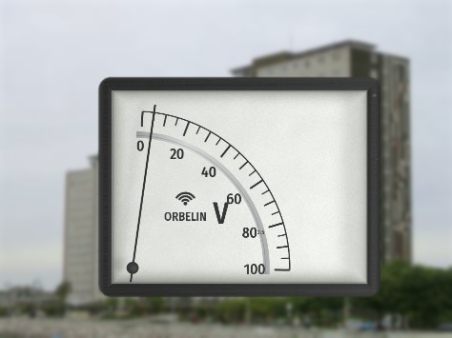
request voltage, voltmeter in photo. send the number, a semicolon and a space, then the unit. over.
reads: 5; V
